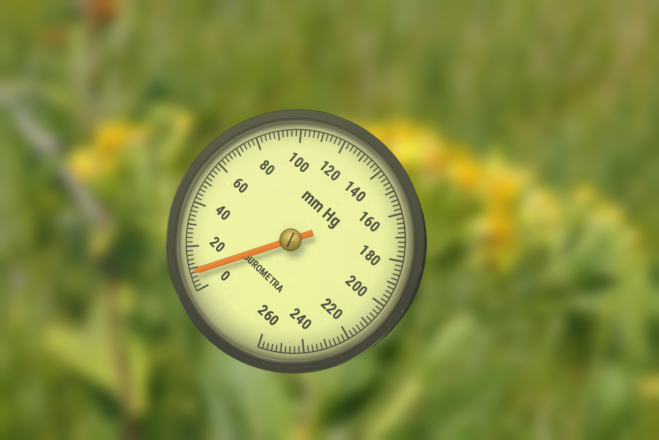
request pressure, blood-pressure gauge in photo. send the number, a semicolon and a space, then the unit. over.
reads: 8; mmHg
